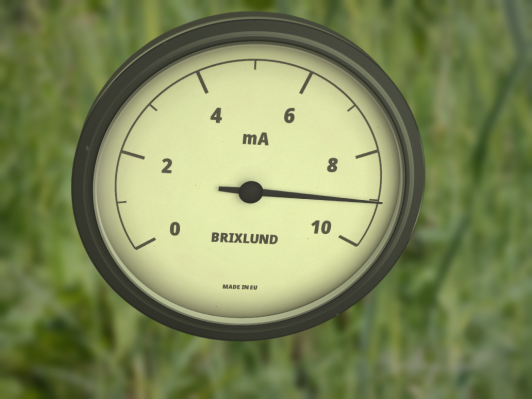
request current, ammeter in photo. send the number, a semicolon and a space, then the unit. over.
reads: 9; mA
